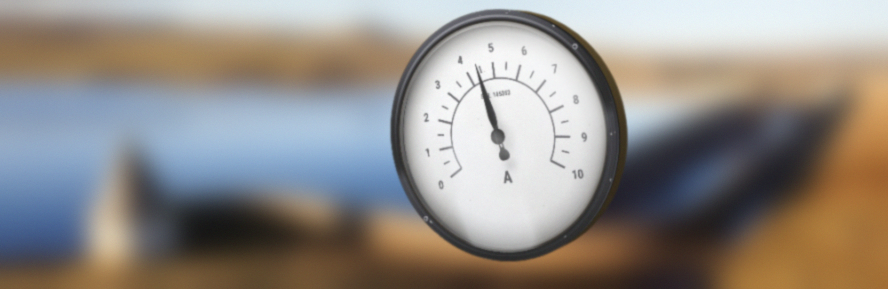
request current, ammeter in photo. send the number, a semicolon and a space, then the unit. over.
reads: 4.5; A
